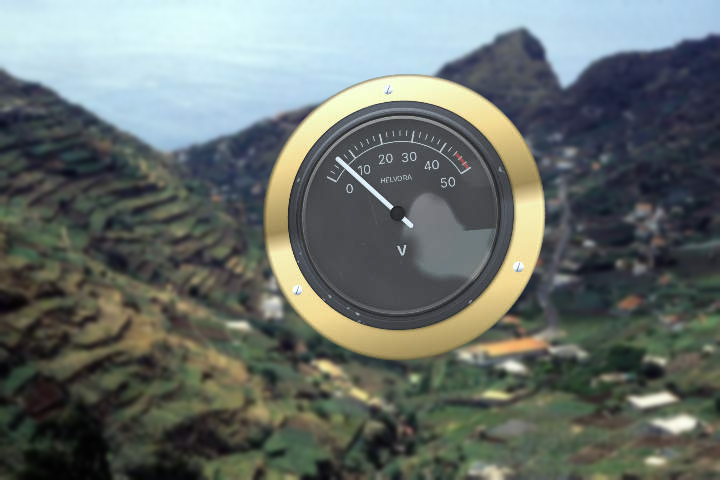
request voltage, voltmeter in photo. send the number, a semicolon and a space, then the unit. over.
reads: 6; V
